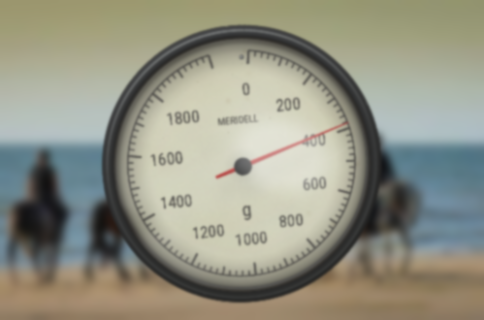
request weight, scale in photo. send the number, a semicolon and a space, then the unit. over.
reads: 380; g
